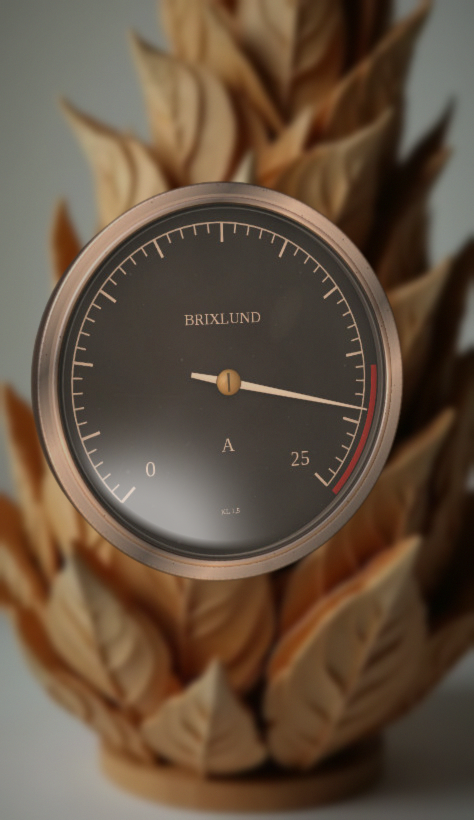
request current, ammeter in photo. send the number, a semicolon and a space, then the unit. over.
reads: 22; A
